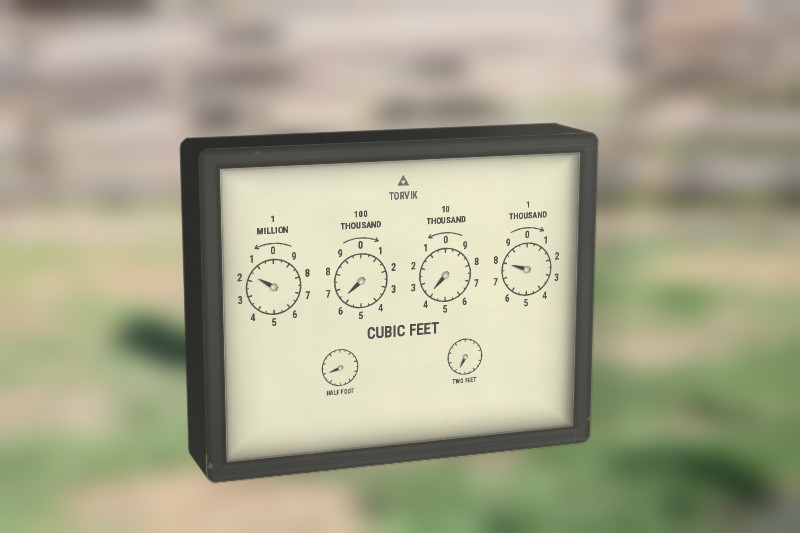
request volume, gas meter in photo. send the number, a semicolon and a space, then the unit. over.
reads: 163800; ft³
